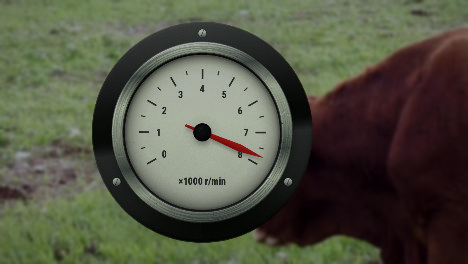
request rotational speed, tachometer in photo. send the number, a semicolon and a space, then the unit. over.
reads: 7750; rpm
